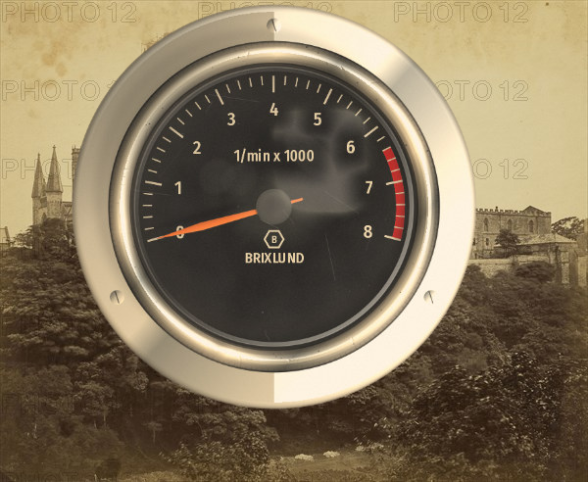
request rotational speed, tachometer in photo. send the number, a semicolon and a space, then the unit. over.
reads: 0; rpm
